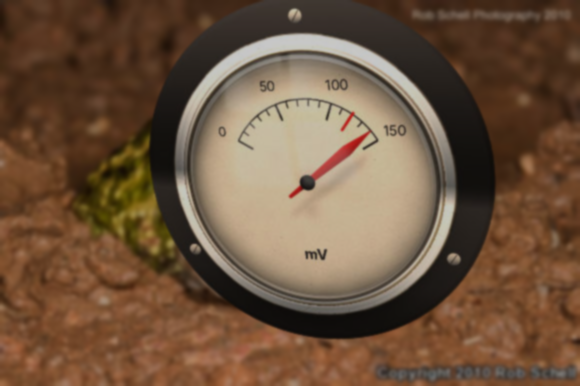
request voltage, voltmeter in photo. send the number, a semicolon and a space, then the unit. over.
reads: 140; mV
